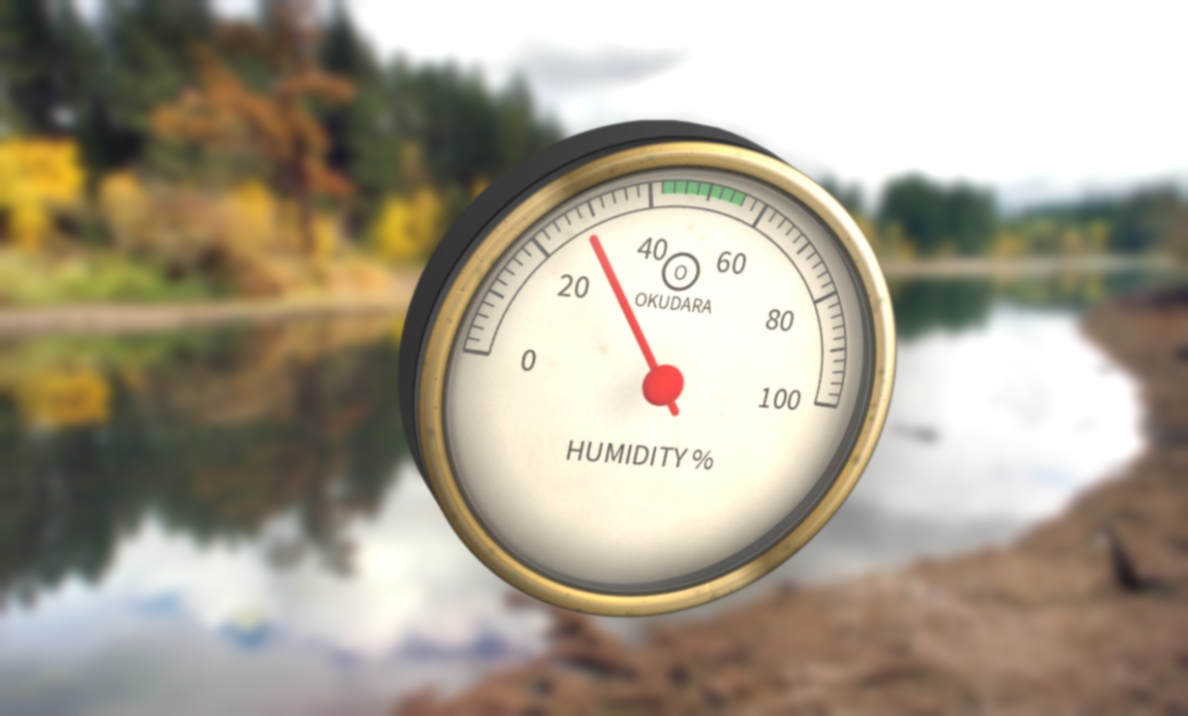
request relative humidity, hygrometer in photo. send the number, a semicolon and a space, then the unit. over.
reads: 28; %
